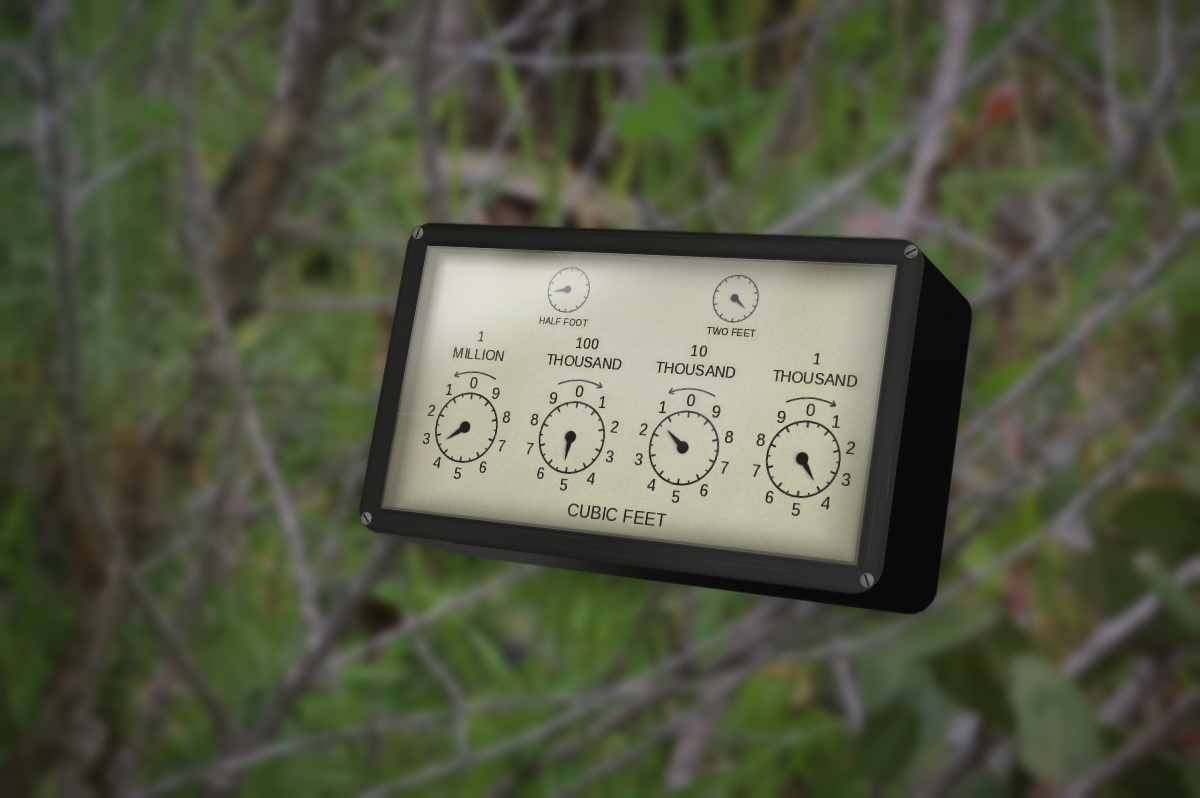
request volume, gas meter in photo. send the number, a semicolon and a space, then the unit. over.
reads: 351400; ft³
